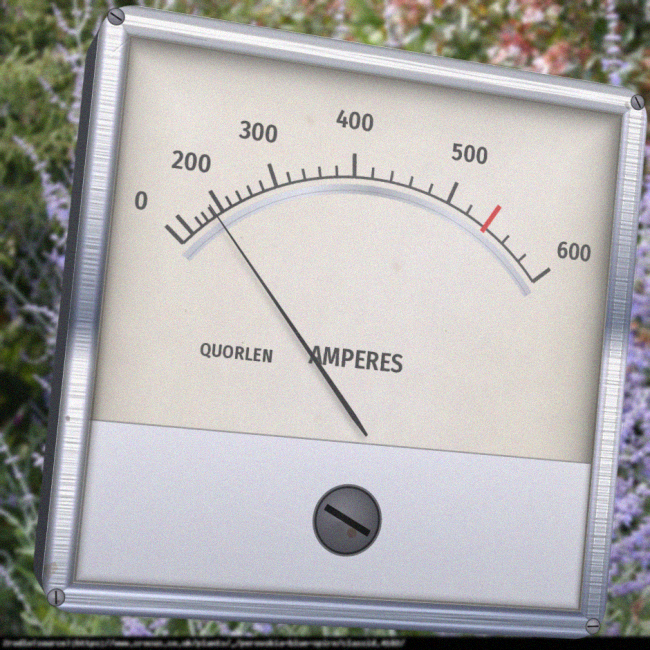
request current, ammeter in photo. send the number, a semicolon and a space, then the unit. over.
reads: 180; A
